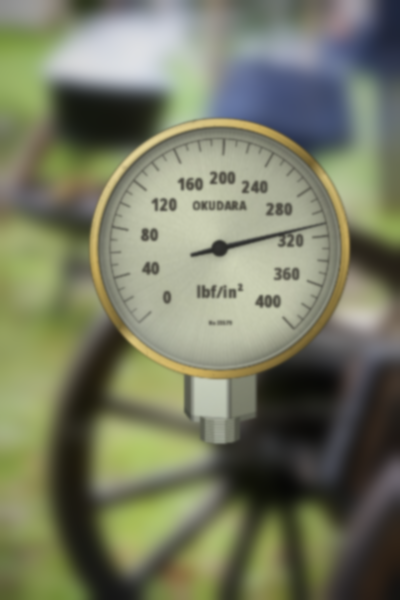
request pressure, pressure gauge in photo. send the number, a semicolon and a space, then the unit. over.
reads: 310; psi
